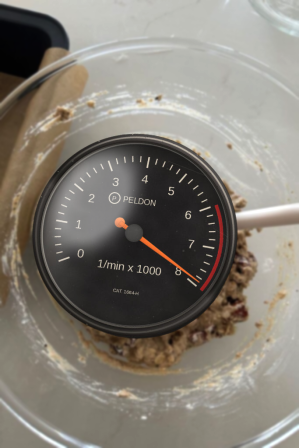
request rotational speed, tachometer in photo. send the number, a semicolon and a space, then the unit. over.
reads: 7900; rpm
